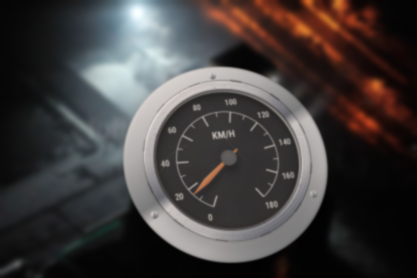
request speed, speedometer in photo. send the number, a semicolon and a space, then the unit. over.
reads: 15; km/h
